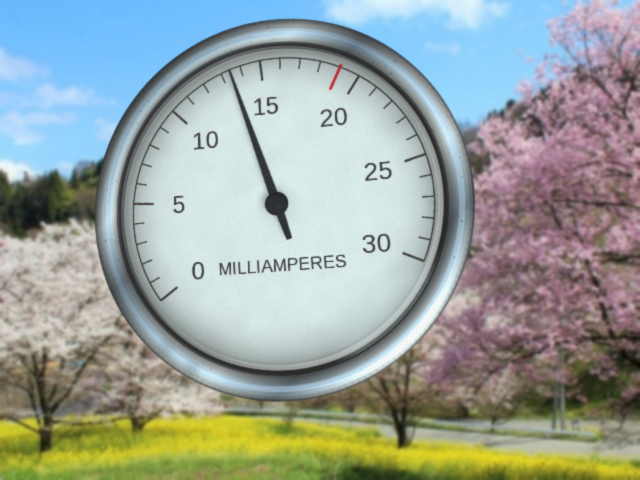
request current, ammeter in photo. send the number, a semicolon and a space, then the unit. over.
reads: 13.5; mA
